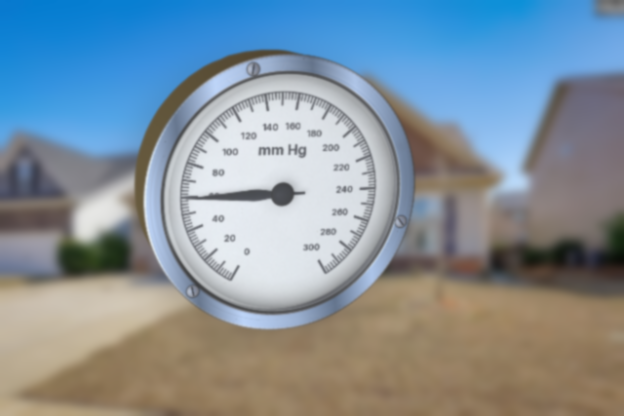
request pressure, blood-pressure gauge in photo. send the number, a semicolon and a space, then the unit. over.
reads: 60; mmHg
